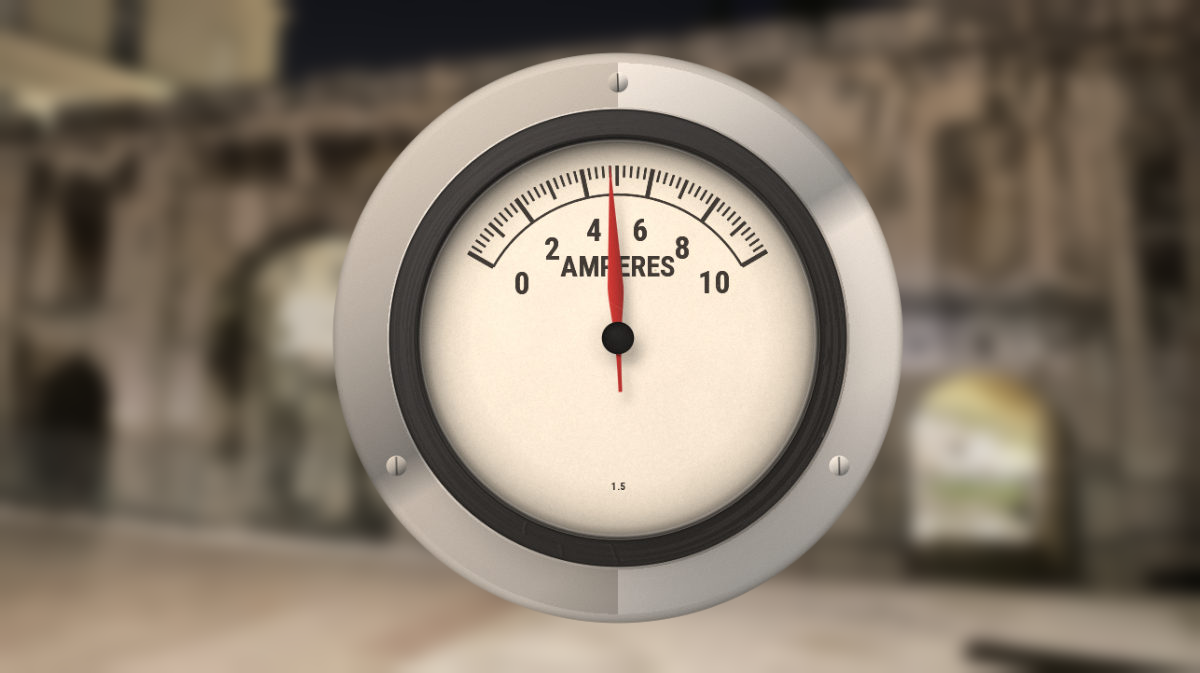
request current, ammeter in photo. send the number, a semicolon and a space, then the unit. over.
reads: 4.8; A
